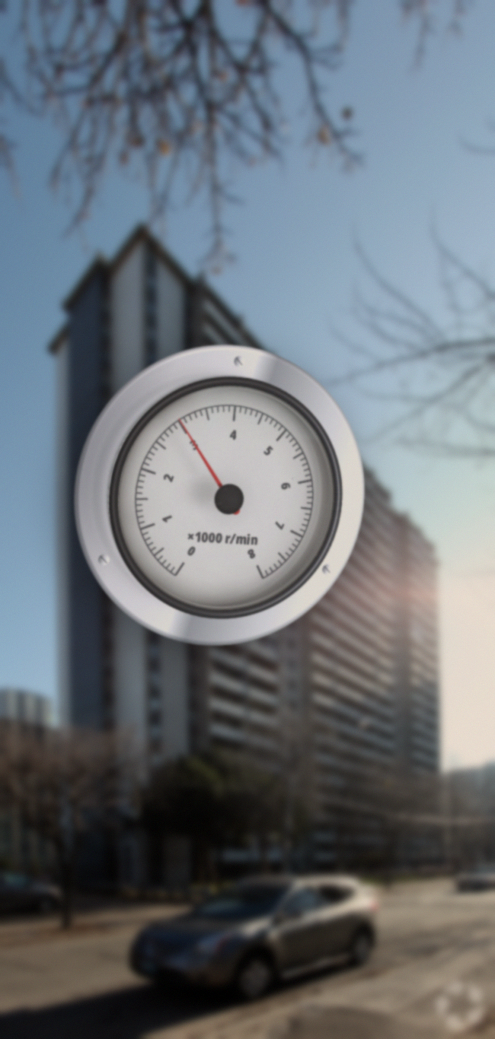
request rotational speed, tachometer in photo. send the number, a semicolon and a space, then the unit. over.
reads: 3000; rpm
